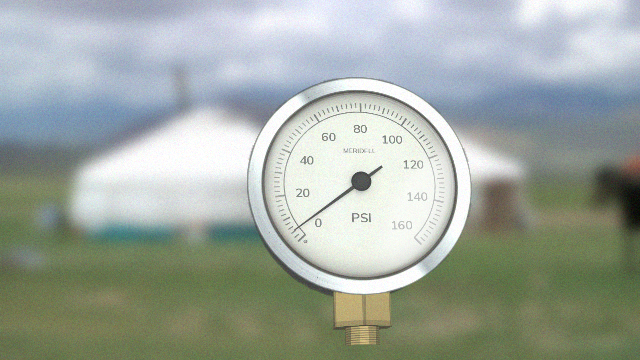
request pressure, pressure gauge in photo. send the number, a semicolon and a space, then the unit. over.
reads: 4; psi
